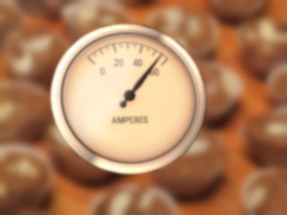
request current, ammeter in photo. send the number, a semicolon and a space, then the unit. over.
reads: 55; A
